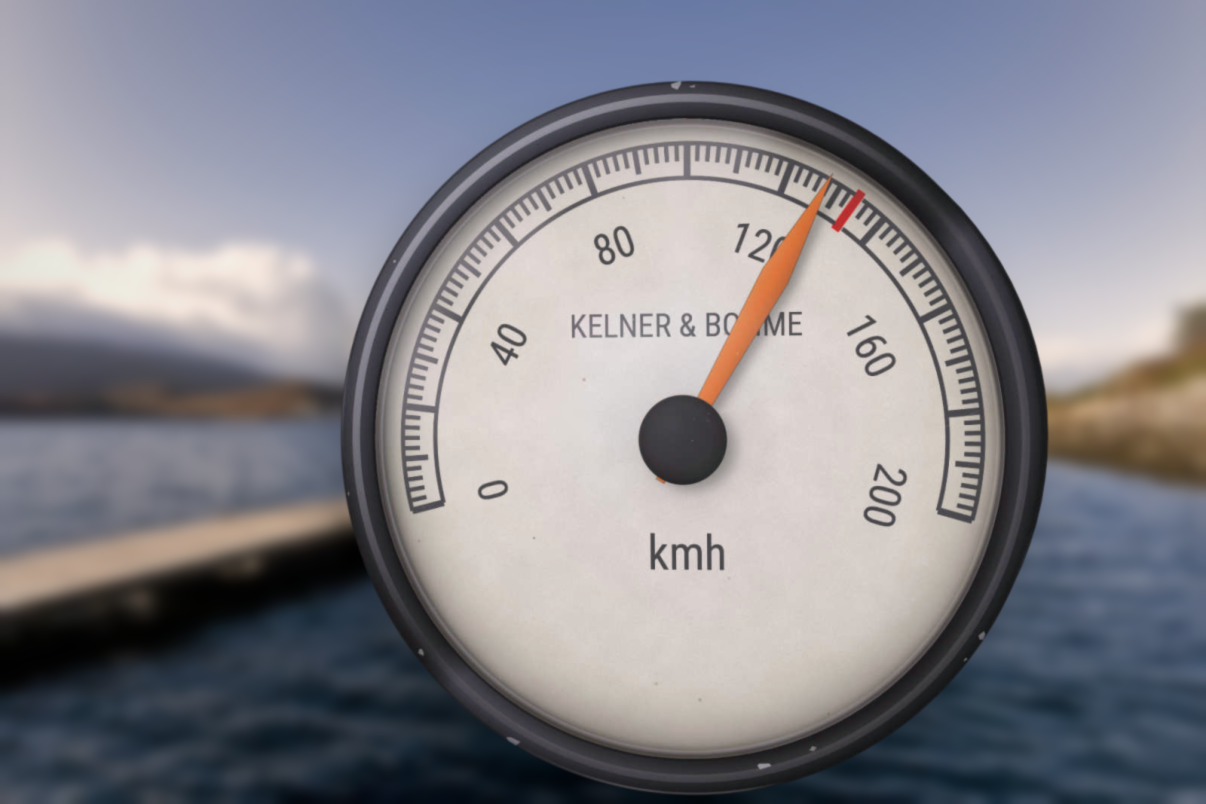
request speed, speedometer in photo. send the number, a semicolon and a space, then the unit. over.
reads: 128; km/h
